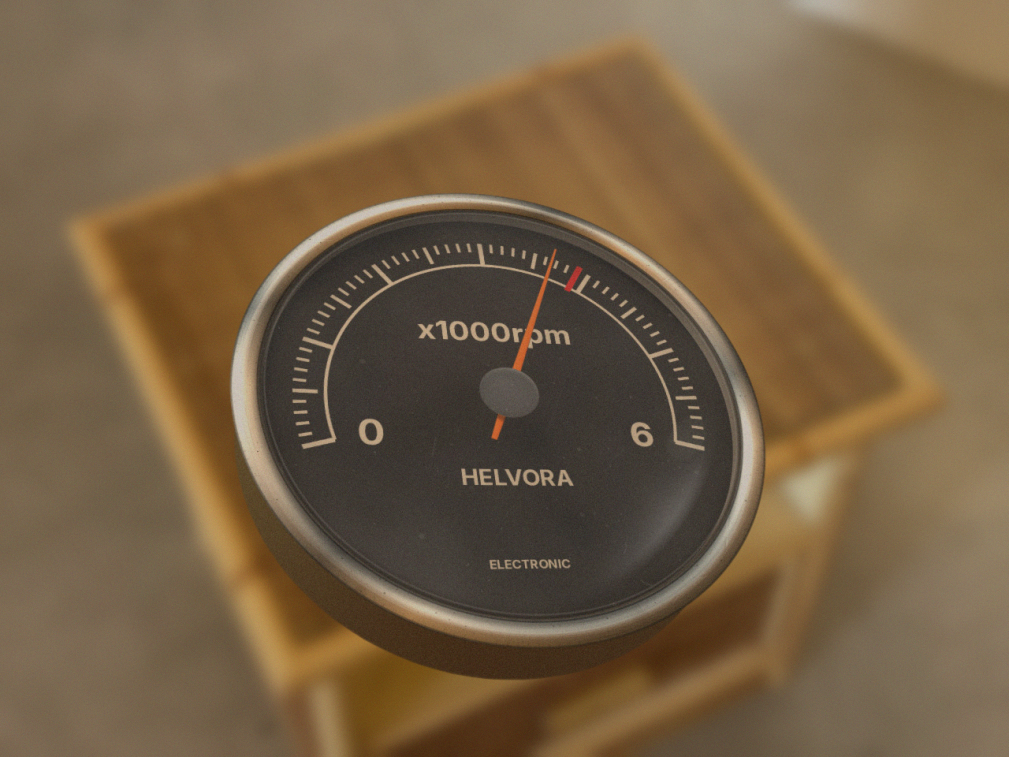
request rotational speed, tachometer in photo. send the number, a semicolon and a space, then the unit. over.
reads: 3650; rpm
